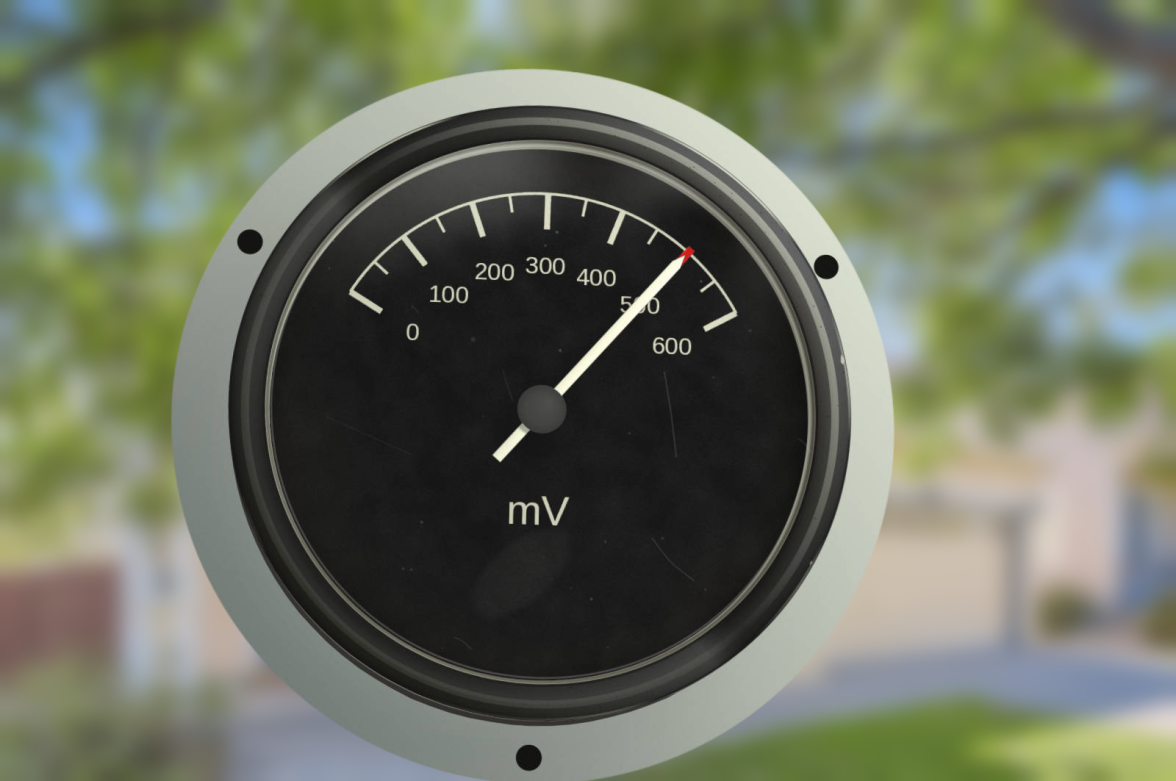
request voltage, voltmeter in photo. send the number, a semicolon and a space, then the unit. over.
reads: 500; mV
